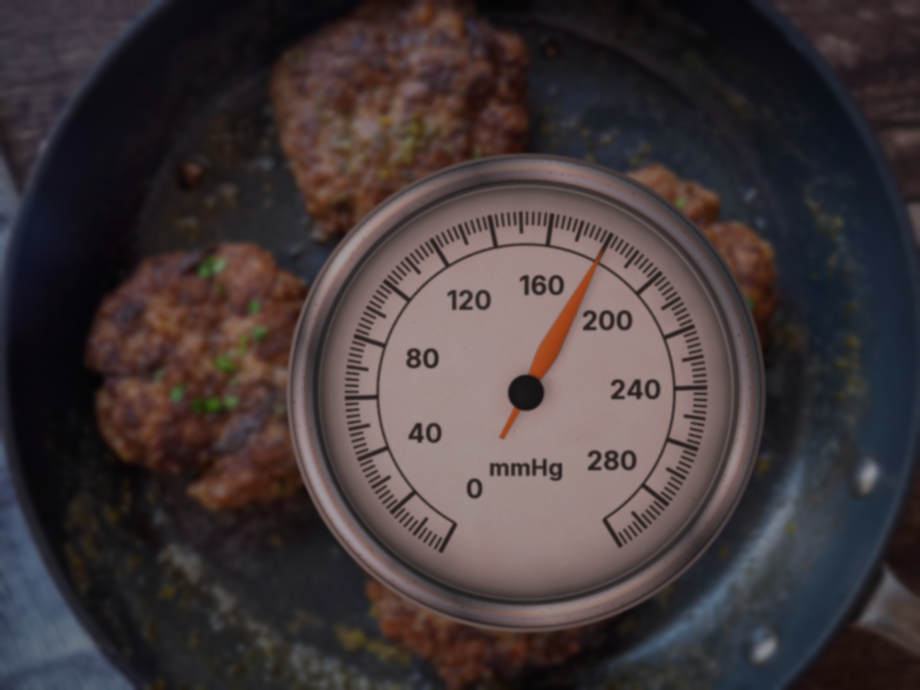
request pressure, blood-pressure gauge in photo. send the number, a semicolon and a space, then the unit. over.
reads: 180; mmHg
